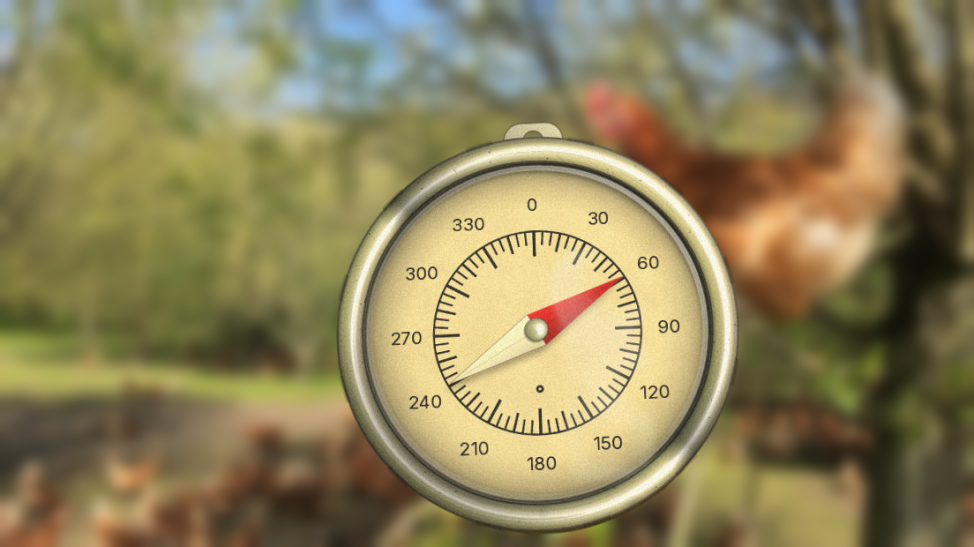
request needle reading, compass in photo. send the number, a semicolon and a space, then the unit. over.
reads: 60; °
